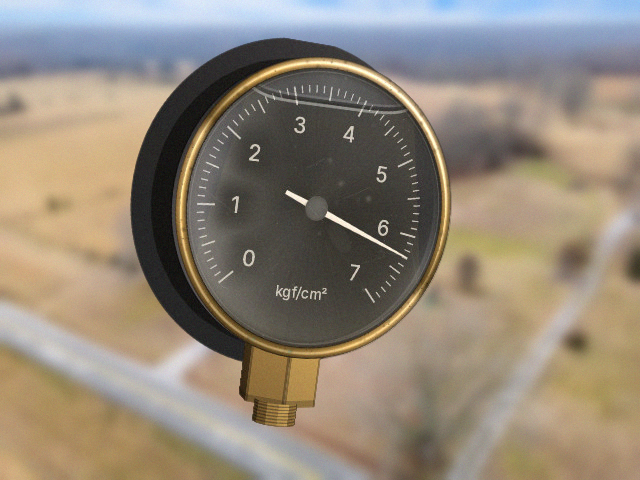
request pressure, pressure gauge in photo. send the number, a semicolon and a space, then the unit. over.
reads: 6.3; kg/cm²
